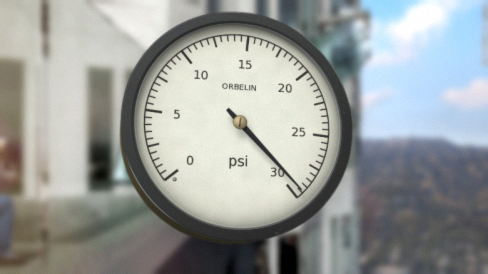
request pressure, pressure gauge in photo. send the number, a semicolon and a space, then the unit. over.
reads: 29.5; psi
